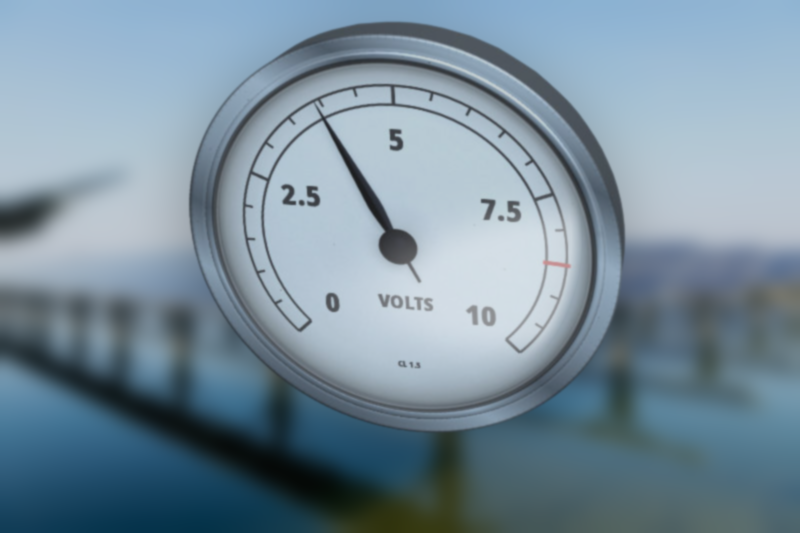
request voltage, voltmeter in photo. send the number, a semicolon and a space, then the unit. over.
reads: 4; V
